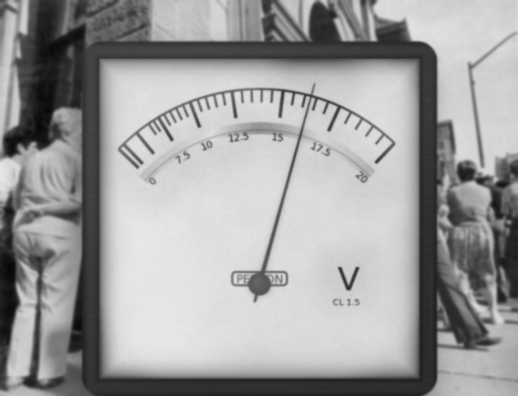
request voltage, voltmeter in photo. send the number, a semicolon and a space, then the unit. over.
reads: 16.25; V
